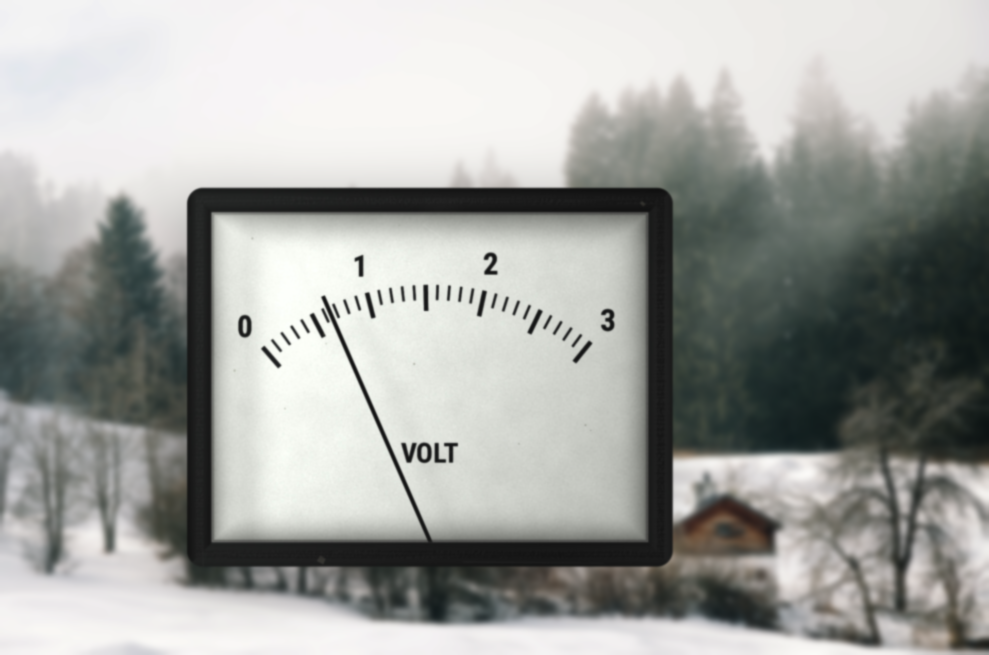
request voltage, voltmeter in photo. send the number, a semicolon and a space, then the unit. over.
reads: 0.65; V
